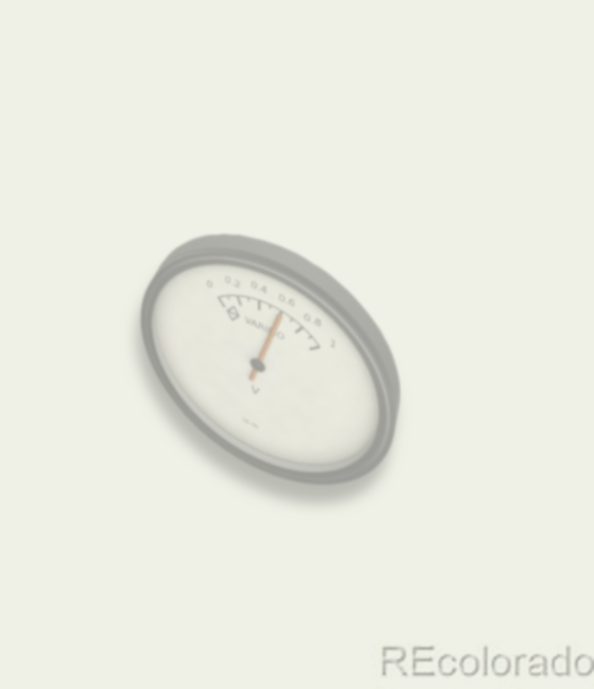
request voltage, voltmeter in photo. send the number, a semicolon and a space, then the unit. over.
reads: 0.6; V
